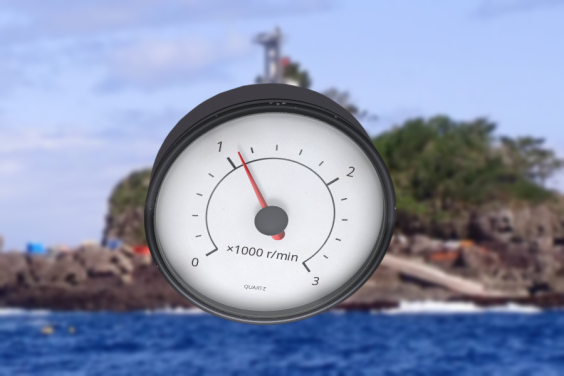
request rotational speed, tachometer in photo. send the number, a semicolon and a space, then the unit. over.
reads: 1100; rpm
